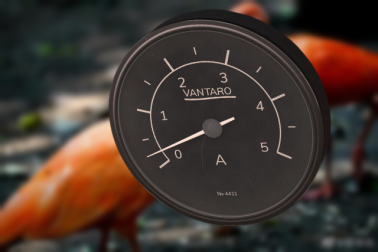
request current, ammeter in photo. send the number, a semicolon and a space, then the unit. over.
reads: 0.25; A
